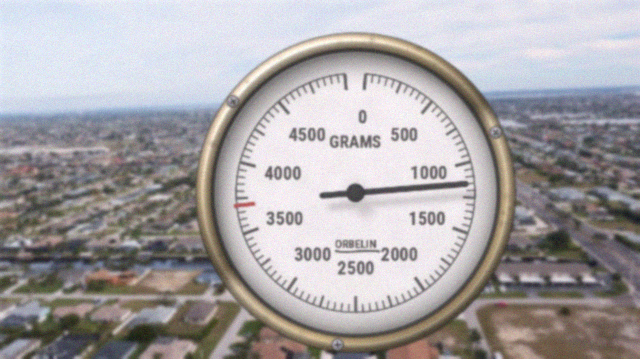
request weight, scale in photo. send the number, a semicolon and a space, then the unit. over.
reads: 1150; g
